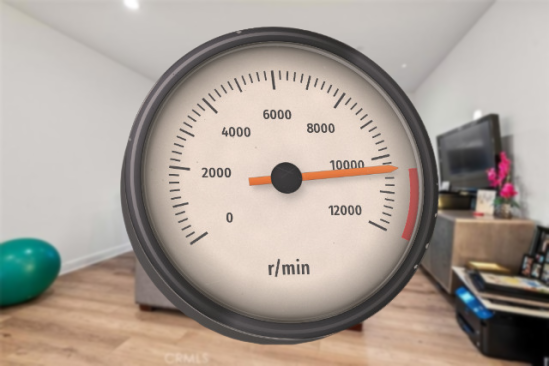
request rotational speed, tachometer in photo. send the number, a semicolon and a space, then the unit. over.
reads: 10400; rpm
